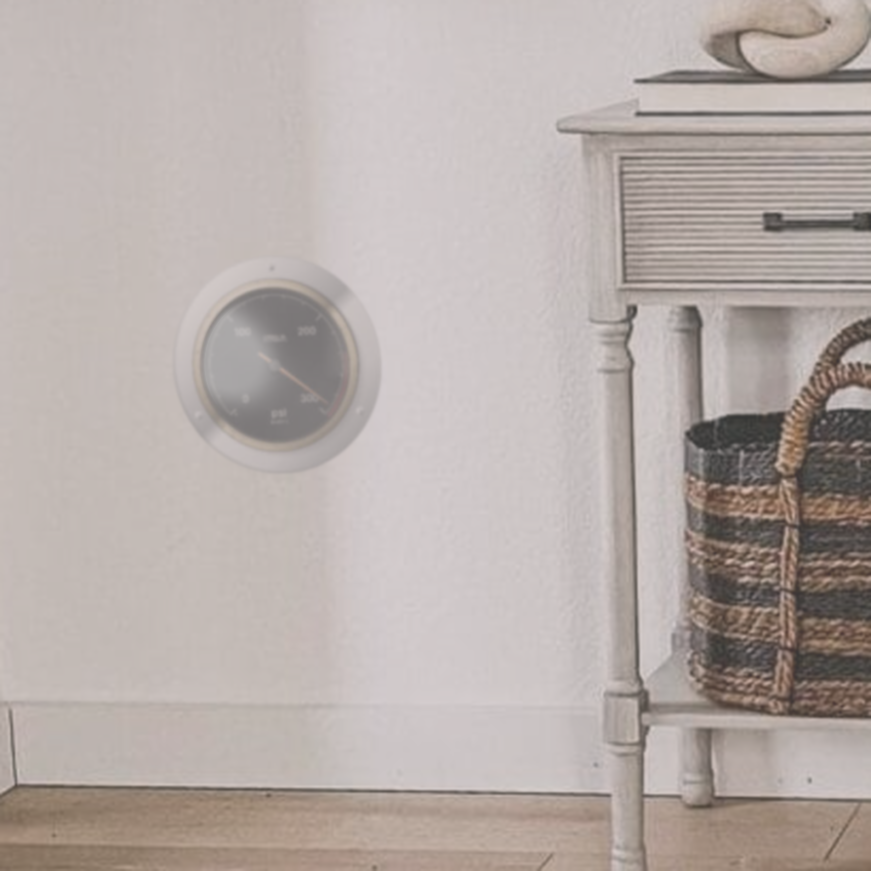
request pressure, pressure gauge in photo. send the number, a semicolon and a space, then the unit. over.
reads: 290; psi
